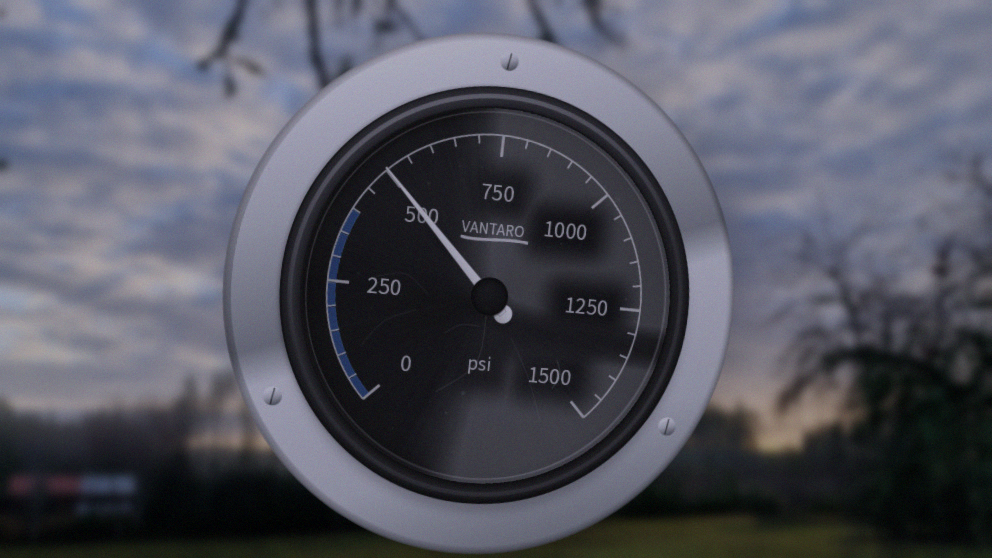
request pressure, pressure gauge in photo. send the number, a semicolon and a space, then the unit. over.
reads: 500; psi
